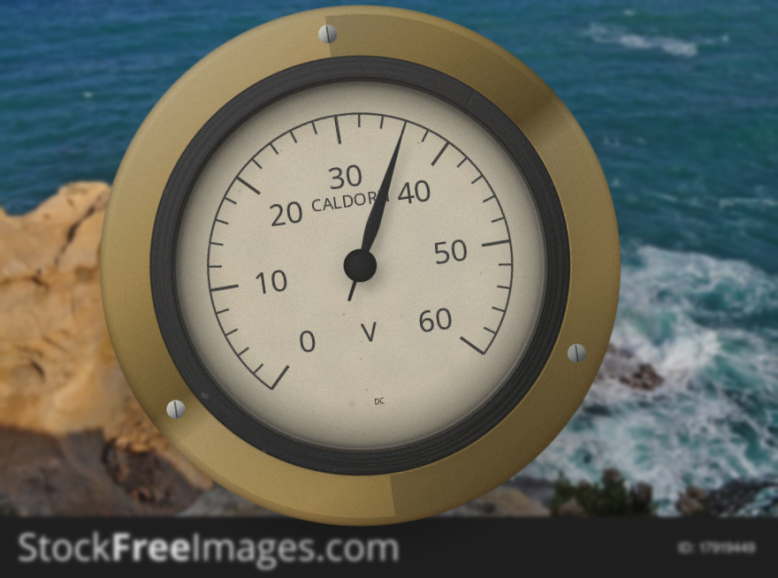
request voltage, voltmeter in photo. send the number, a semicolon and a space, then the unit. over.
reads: 36; V
